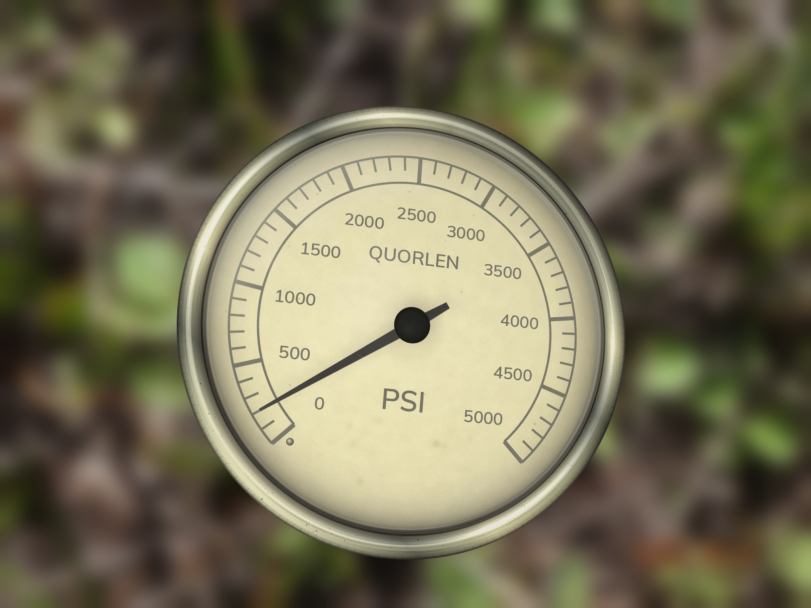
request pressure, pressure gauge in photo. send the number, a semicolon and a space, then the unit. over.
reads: 200; psi
